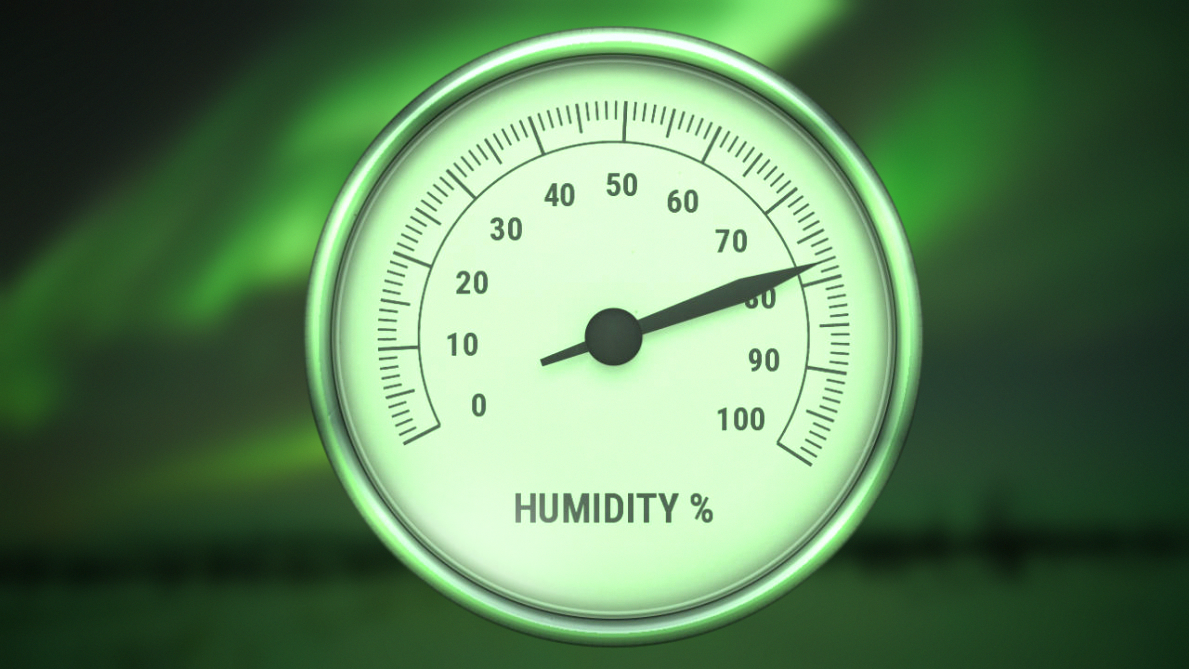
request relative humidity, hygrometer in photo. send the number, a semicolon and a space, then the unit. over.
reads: 78; %
